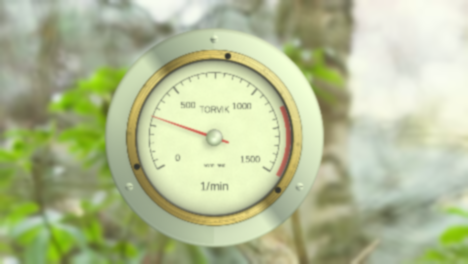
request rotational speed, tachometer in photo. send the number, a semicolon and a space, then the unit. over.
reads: 300; rpm
